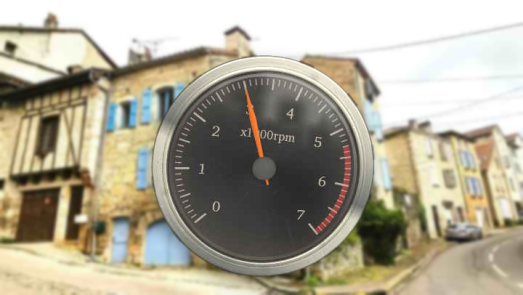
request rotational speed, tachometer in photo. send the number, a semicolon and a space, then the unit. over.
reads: 3000; rpm
